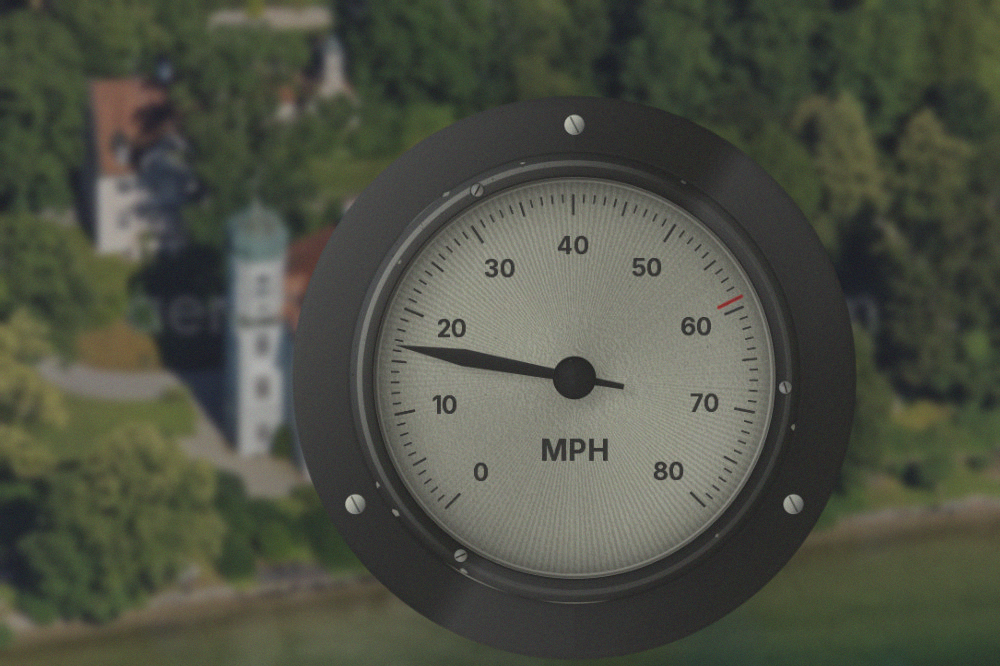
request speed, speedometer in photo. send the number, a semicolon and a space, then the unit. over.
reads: 16.5; mph
